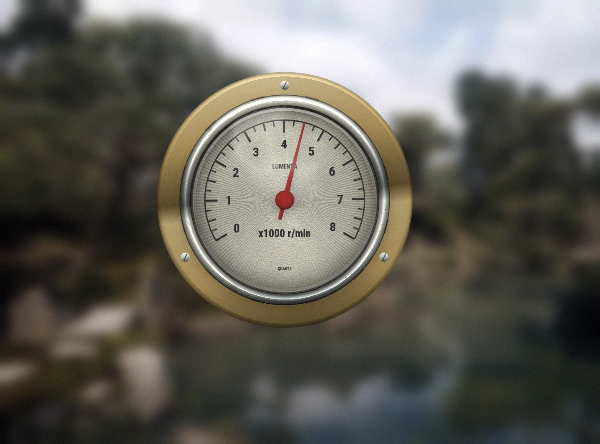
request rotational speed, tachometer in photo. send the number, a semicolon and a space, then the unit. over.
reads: 4500; rpm
